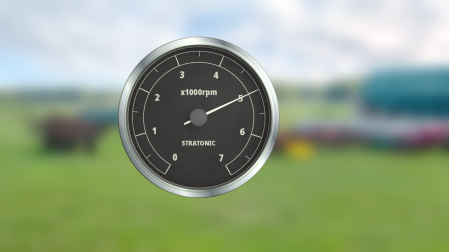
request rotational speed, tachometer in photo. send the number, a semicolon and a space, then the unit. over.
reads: 5000; rpm
